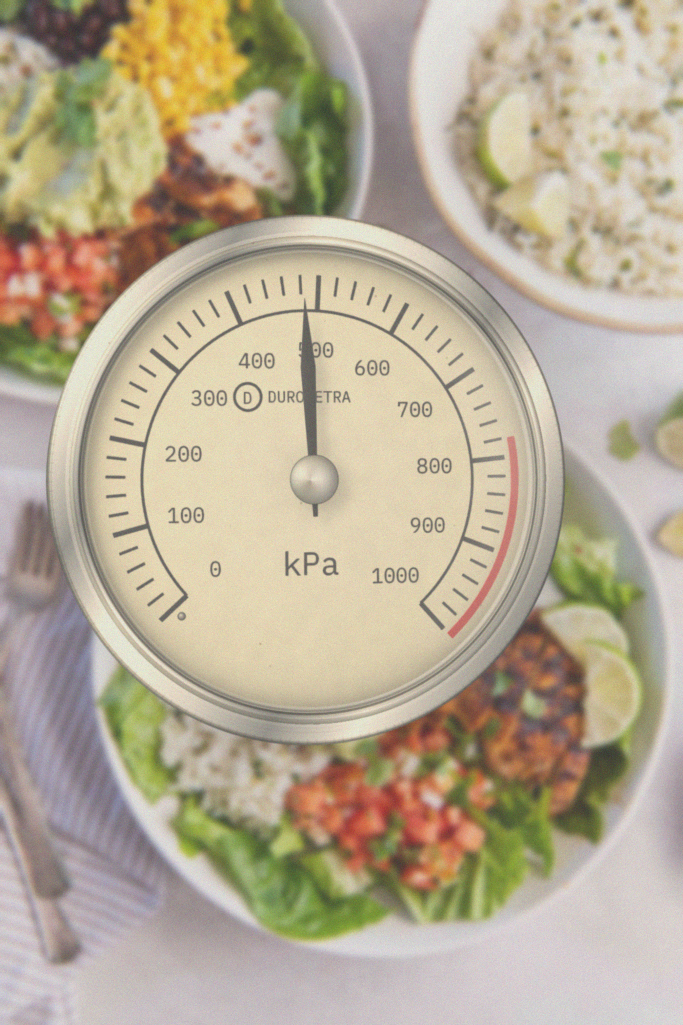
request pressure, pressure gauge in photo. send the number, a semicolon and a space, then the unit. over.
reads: 480; kPa
